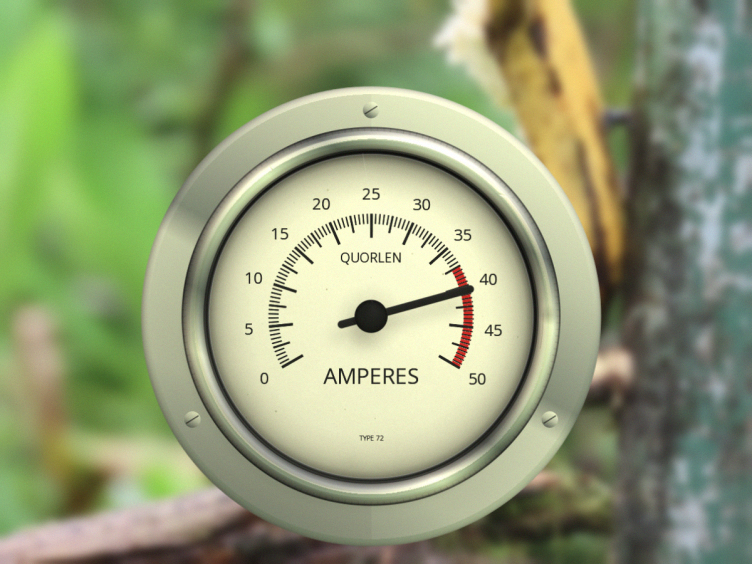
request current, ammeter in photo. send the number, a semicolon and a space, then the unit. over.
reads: 40.5; A
